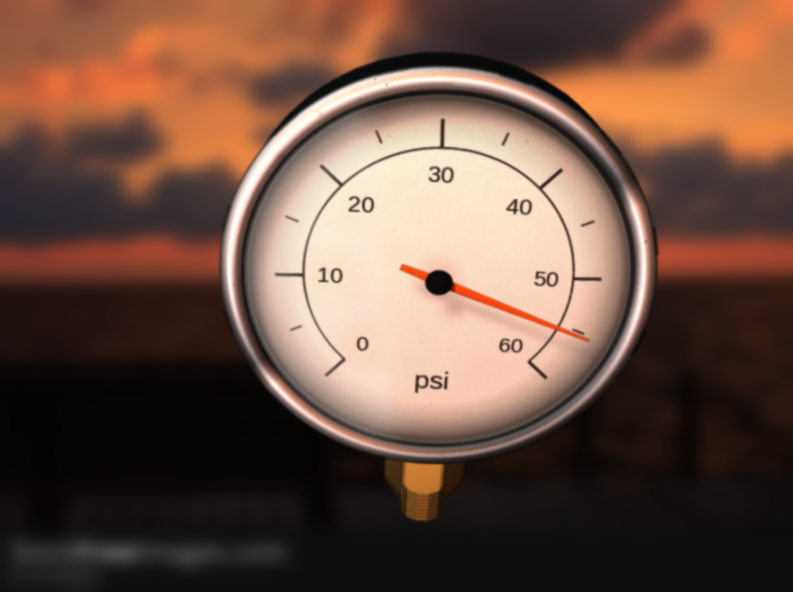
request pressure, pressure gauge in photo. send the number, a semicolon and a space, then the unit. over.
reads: 55; psi
